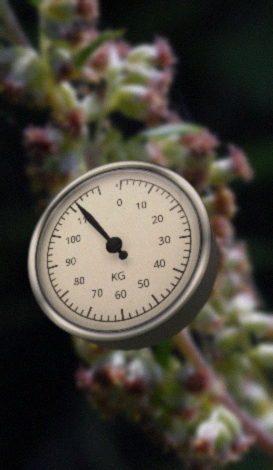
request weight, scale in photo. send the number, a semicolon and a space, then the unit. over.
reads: 112; kg
